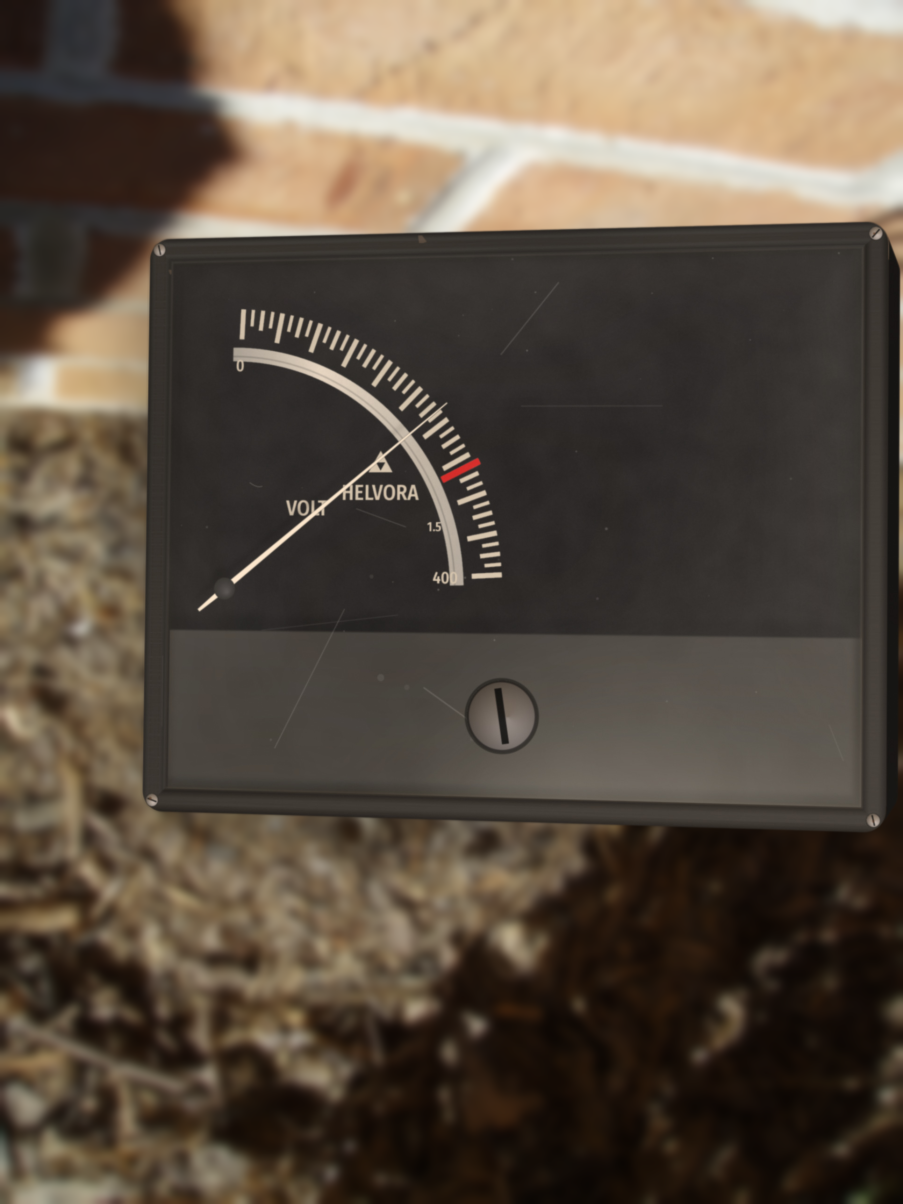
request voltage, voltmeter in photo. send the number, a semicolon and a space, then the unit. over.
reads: 230; V
